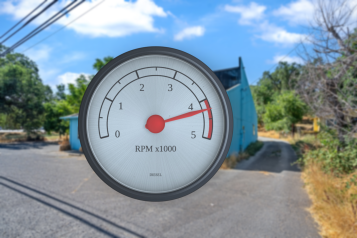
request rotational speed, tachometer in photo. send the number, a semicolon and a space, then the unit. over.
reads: 4250; rpm
